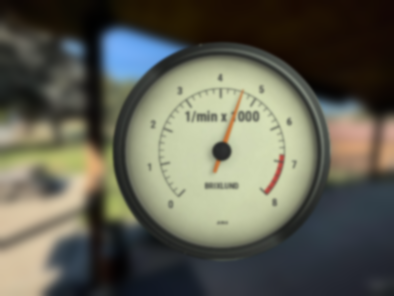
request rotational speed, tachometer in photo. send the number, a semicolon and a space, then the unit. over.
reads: 4600; rpm
